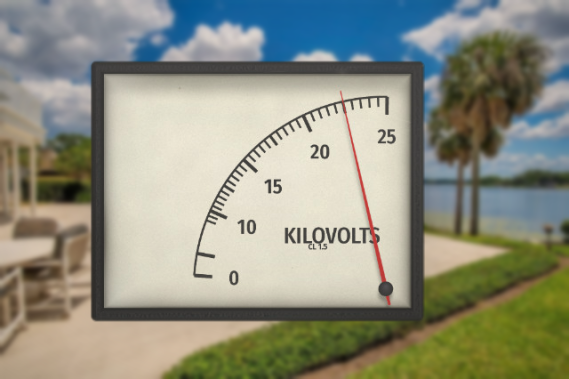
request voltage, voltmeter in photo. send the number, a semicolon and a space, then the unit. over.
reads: 22.5; kV
